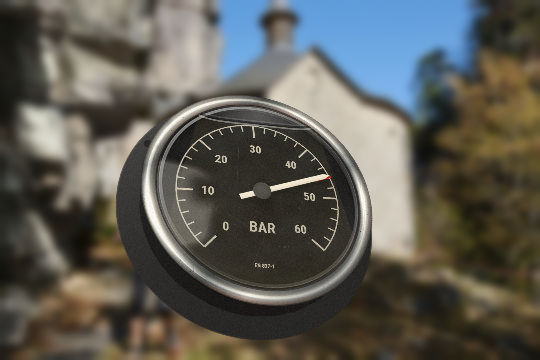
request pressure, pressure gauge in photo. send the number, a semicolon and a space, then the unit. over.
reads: 46; bar
